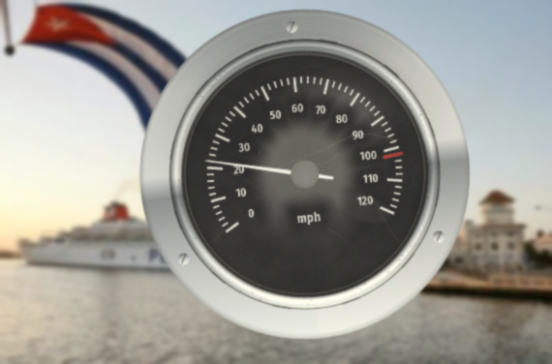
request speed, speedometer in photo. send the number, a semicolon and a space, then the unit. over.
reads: 22; mph
